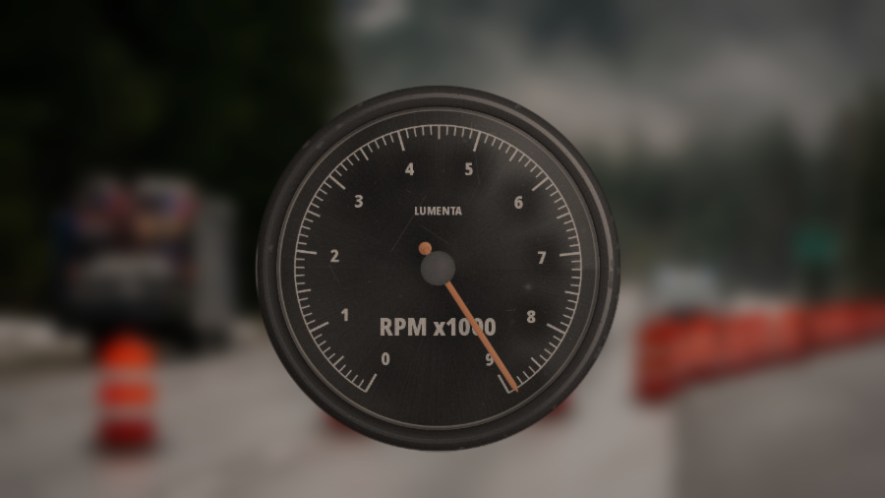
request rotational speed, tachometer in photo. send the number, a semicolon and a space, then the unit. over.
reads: 8900; rpm
